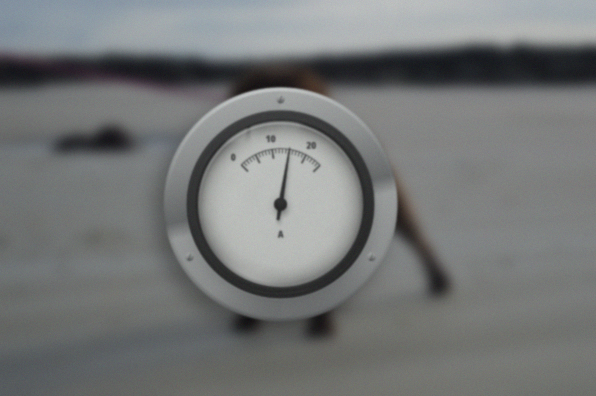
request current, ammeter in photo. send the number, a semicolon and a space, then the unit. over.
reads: 15; A
